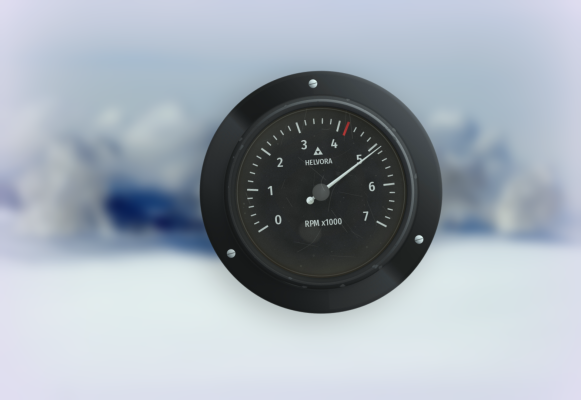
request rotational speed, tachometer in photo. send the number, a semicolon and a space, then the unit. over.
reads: 5100; rpm
